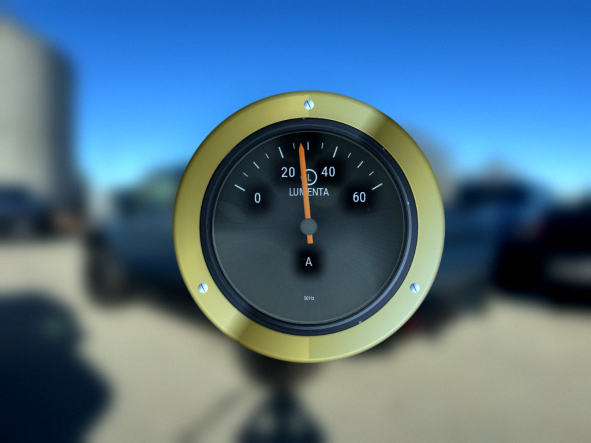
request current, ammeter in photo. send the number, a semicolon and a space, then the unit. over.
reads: 27.5; A
